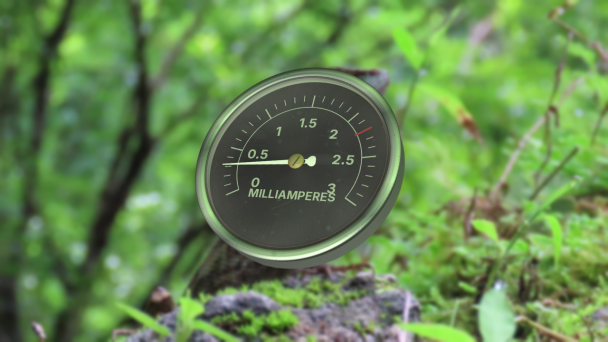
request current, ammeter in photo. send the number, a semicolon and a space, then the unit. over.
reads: 0.3; mA
